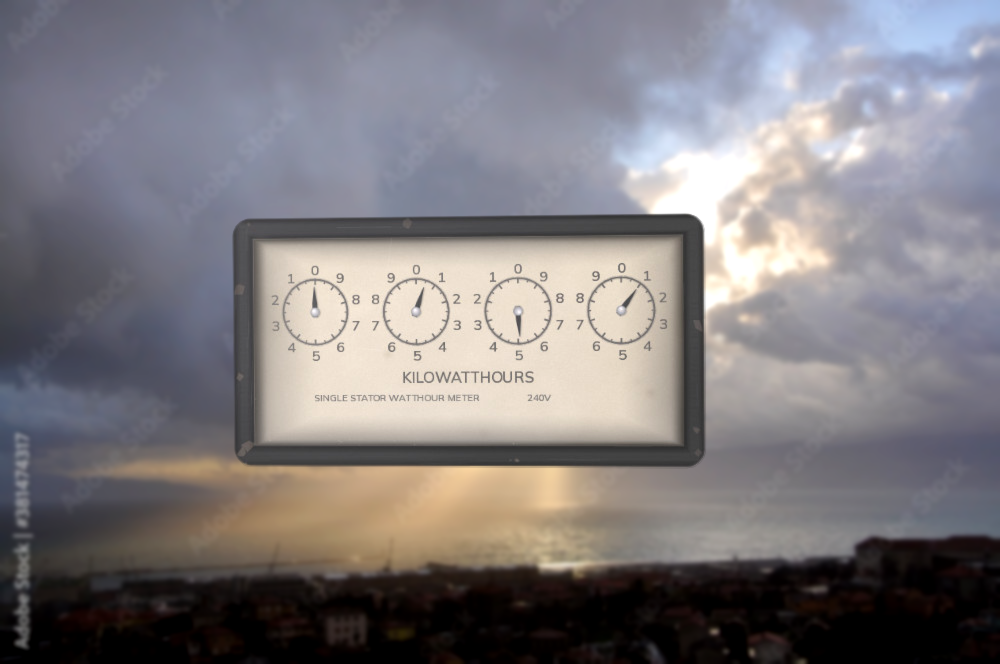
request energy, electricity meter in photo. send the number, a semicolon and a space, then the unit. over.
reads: 51; kWh
